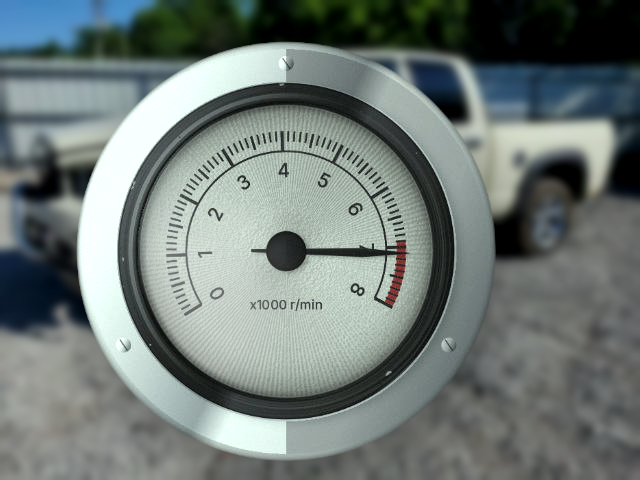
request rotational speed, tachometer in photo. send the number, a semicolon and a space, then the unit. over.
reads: 7100; rpm
